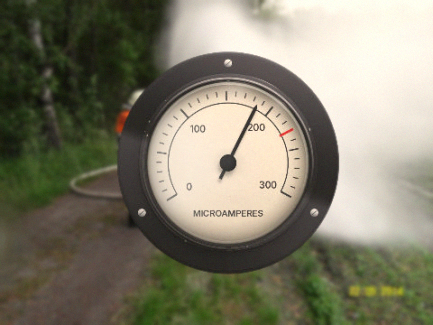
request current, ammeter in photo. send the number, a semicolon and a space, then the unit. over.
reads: 185; µA
